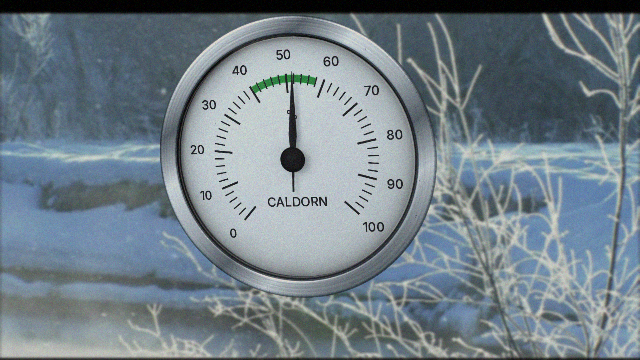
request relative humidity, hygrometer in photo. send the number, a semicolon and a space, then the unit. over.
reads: 52; %
